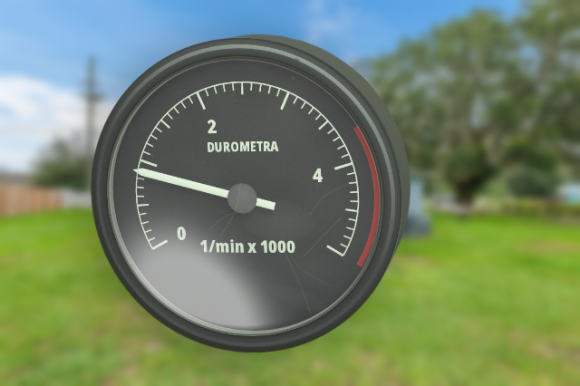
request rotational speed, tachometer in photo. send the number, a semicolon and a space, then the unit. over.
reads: 900; rpm
